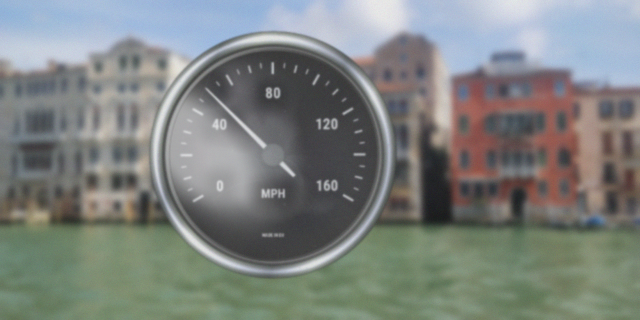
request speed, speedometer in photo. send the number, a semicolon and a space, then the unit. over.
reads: 50; mph
